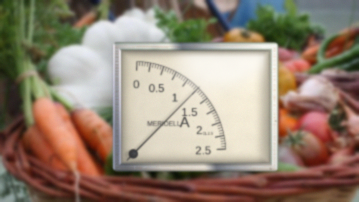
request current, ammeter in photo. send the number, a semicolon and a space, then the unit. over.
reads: 1.25; A
